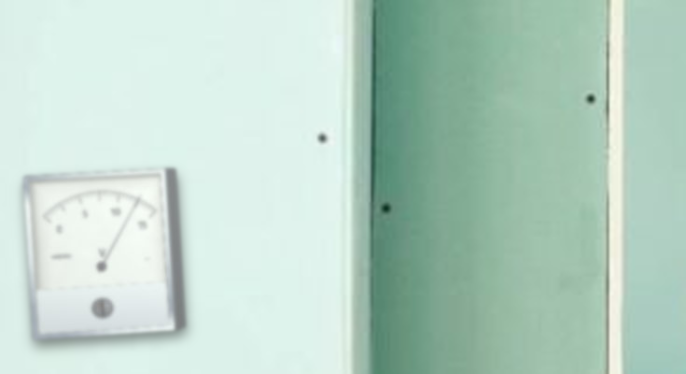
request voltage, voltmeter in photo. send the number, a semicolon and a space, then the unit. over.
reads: 12.5; V
